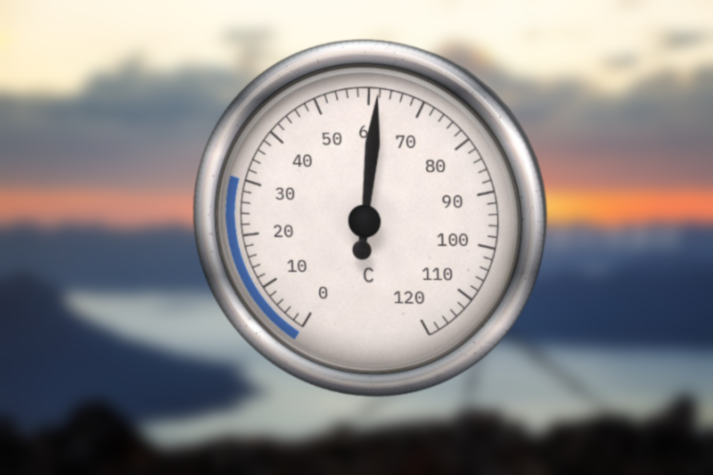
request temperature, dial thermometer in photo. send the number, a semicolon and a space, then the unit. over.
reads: 62; °C
